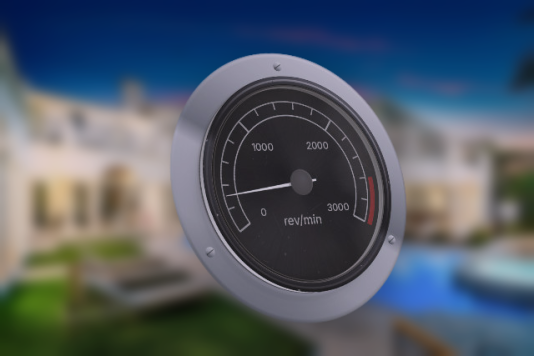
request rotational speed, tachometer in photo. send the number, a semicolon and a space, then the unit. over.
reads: 300; rpm
